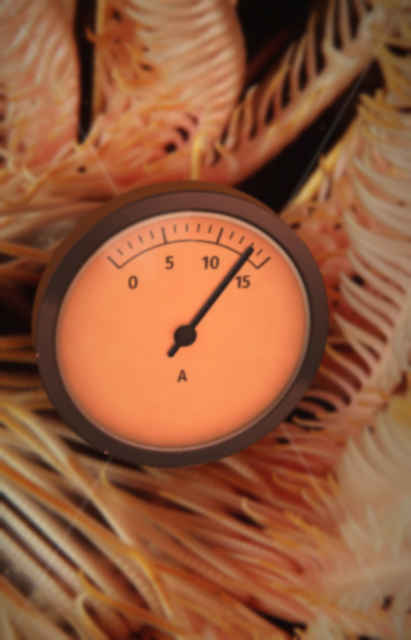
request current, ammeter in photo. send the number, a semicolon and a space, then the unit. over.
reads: 13; A
